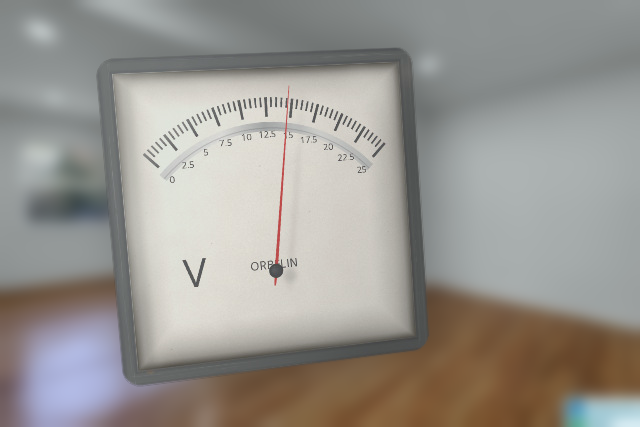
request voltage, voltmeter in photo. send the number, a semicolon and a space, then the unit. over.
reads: 14.5; V
